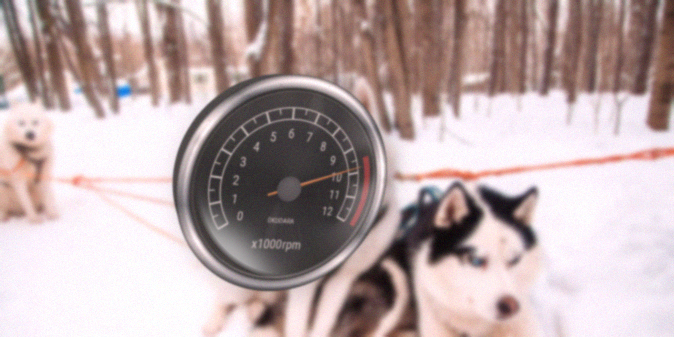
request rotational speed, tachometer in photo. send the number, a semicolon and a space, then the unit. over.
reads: 9750; rpm
